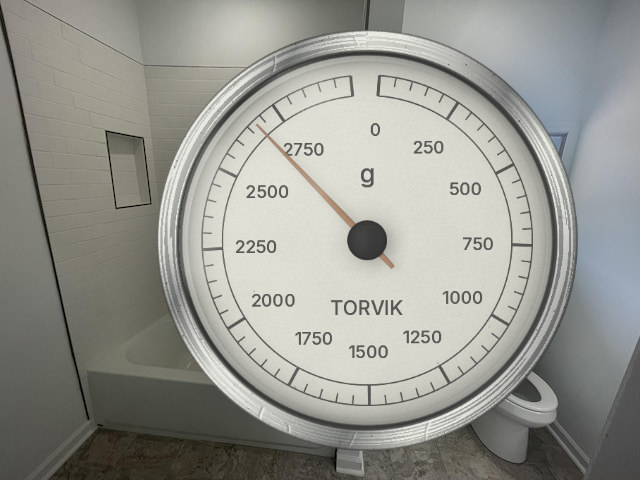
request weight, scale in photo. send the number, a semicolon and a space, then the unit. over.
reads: 2675; g
